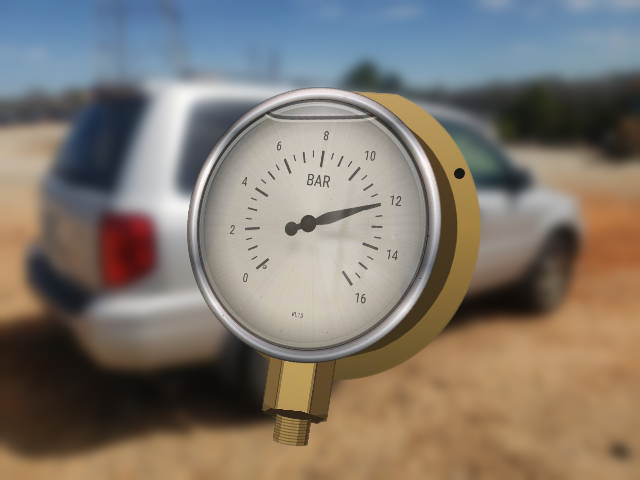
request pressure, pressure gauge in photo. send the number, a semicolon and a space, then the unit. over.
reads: 12; bar
